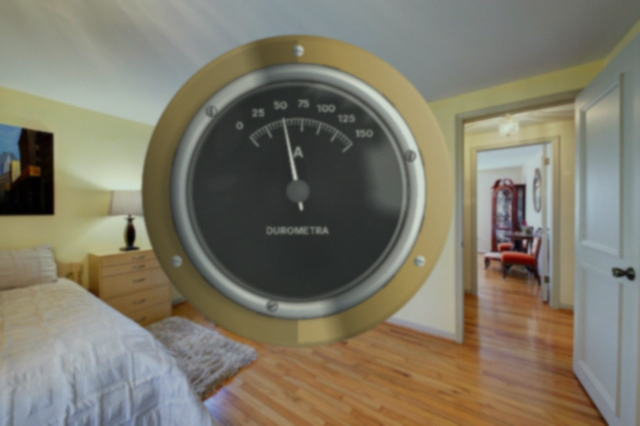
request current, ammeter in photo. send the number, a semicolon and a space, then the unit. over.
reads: 50; A
